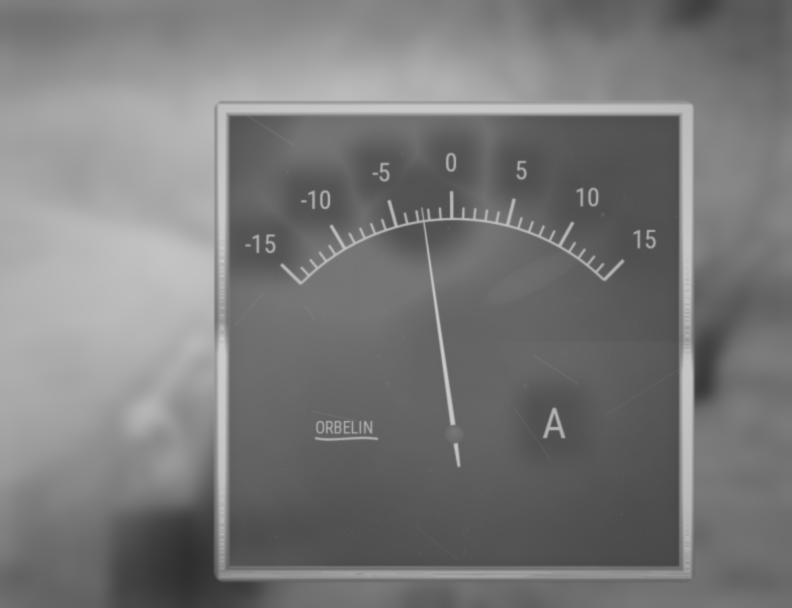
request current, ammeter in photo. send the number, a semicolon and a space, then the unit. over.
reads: -2.5; A
